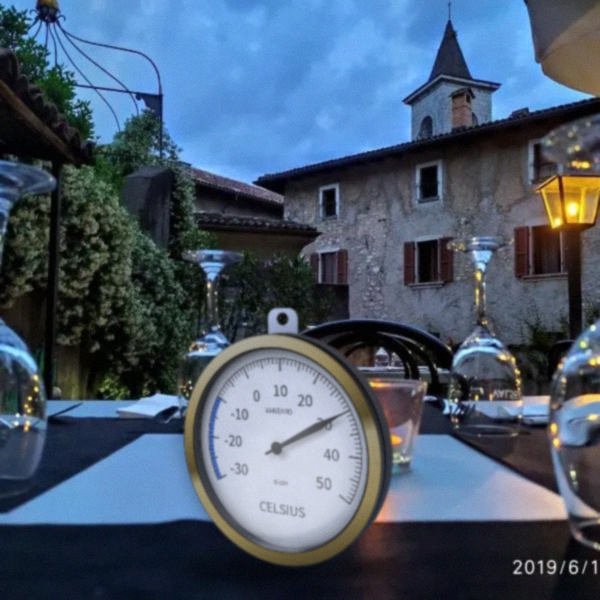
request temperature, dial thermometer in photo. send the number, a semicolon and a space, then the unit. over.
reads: 30; °C
